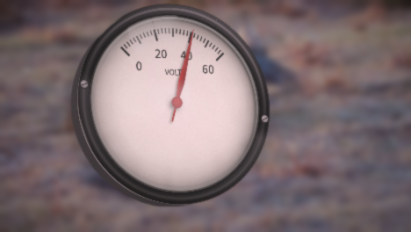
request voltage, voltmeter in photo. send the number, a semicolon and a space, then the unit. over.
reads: 40; V
